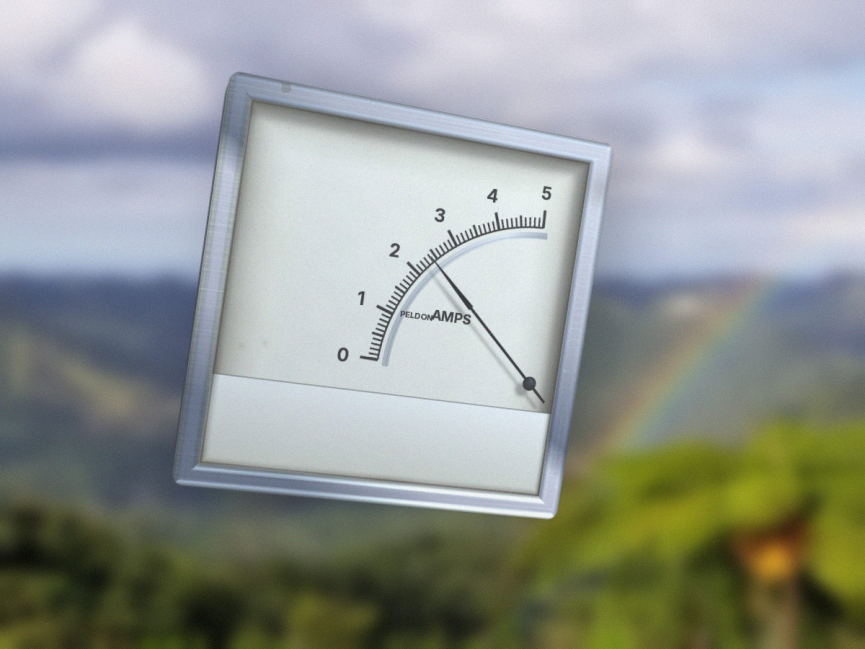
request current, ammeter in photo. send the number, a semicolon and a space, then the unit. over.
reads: 2.4; A
